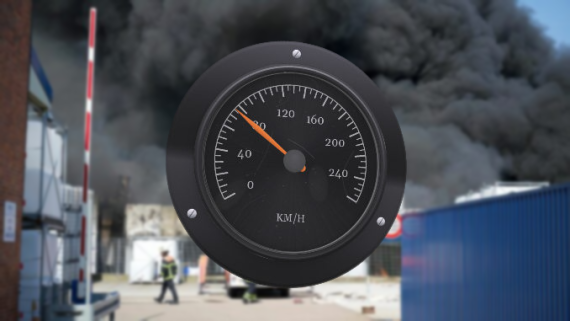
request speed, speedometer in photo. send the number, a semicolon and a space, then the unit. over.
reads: 75; km/h
